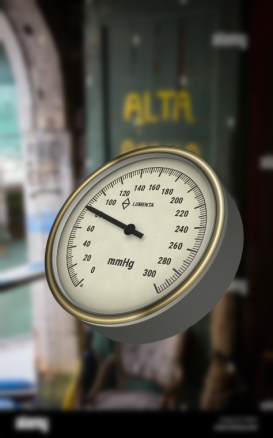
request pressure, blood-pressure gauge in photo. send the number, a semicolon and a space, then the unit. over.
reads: 80; mmHg
